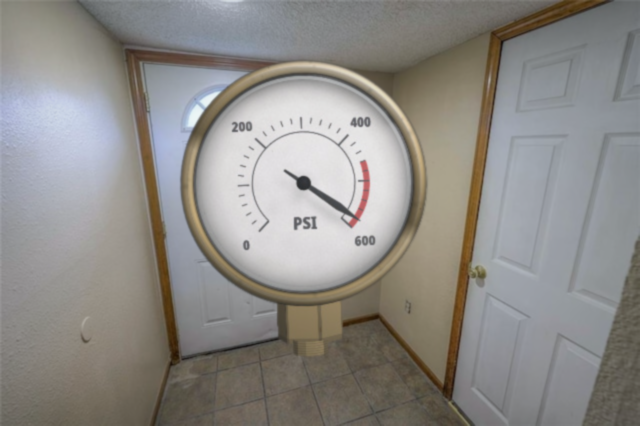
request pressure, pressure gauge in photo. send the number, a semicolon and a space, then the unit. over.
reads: 580; psi
